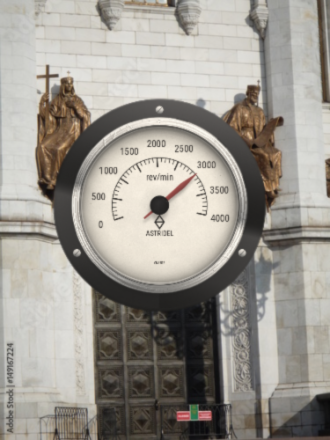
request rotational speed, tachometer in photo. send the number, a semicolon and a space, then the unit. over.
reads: 3000; rpm
